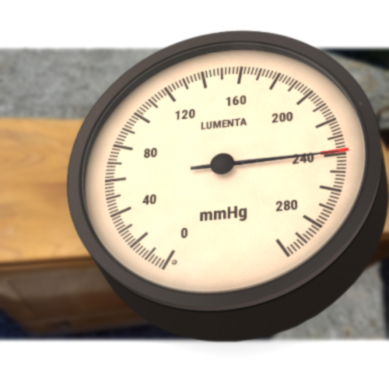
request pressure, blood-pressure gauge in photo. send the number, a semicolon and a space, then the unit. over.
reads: 240; mmHg
